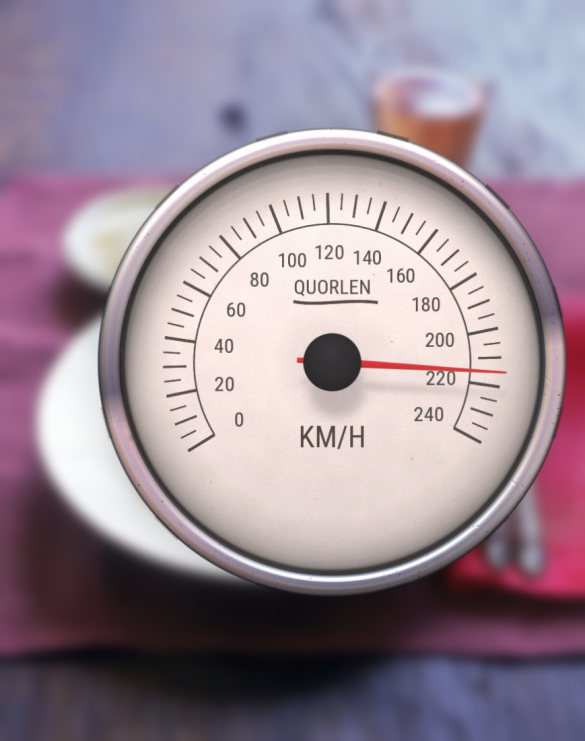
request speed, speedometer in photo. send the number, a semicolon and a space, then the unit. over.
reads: 215; km/h
